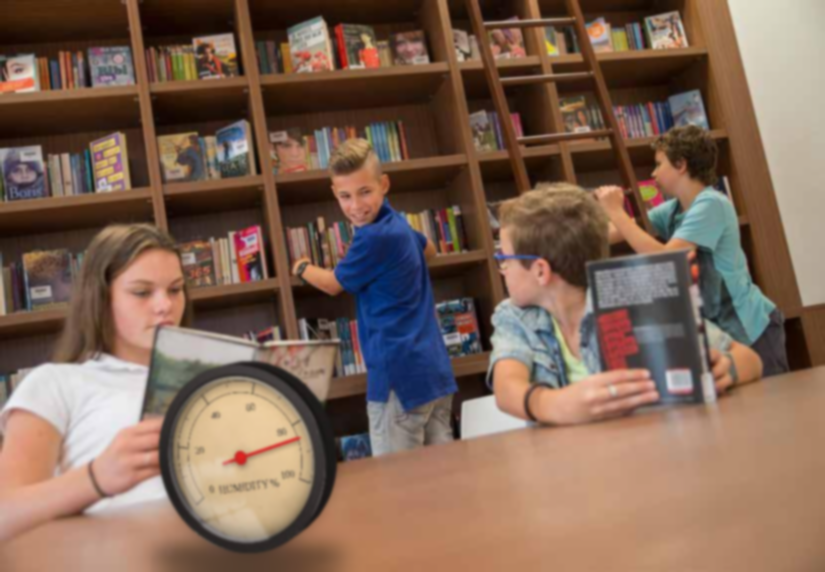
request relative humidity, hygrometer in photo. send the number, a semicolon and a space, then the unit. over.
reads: 85; %
